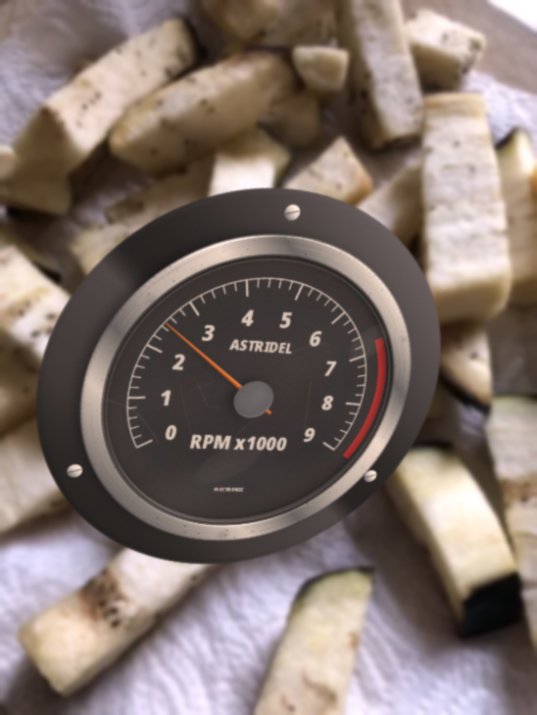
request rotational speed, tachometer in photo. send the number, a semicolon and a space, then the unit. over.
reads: 2500; rpm
